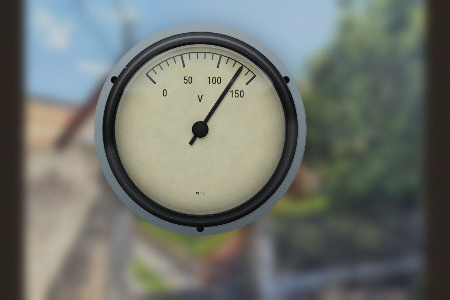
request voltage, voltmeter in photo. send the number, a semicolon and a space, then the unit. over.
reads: 130; V
